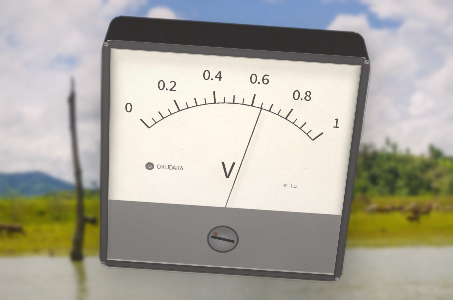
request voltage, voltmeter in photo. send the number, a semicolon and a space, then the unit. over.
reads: 0.65; V
